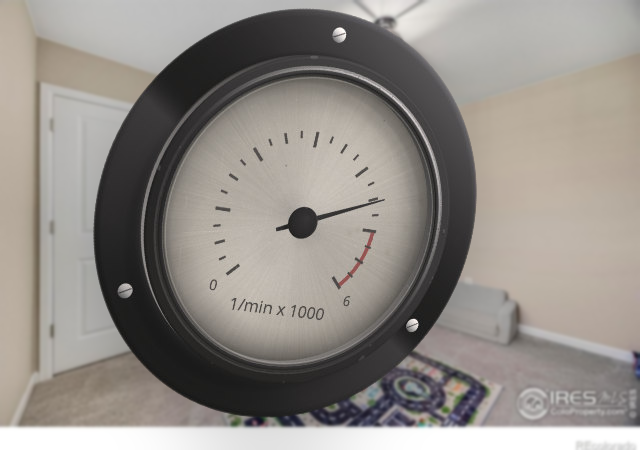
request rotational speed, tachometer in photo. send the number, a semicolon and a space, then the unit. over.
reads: 4500; rpm
